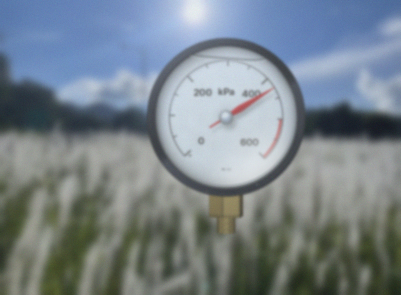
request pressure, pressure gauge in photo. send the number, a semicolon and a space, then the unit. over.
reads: 425; kPa
